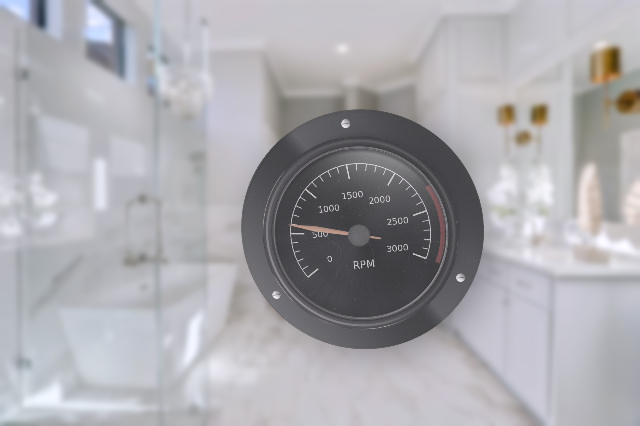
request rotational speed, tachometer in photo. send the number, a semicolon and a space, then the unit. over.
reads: 600; rpm
